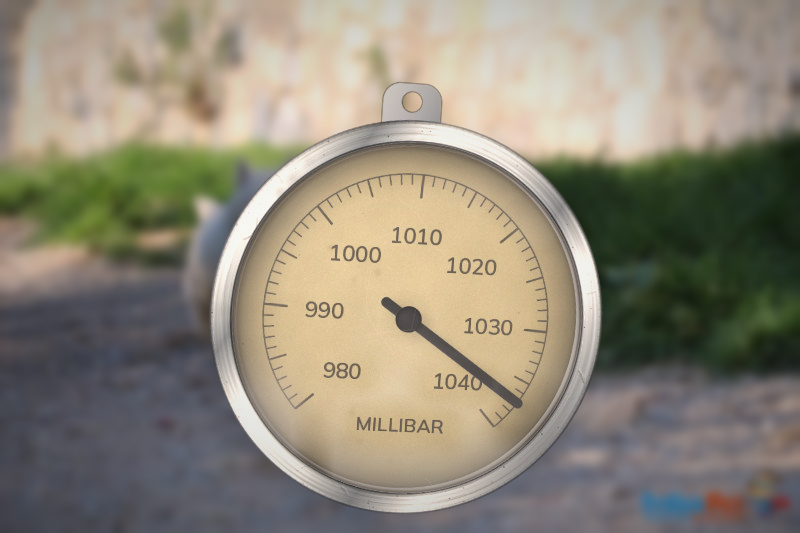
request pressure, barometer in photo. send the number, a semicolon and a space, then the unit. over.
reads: 1037; mbar
